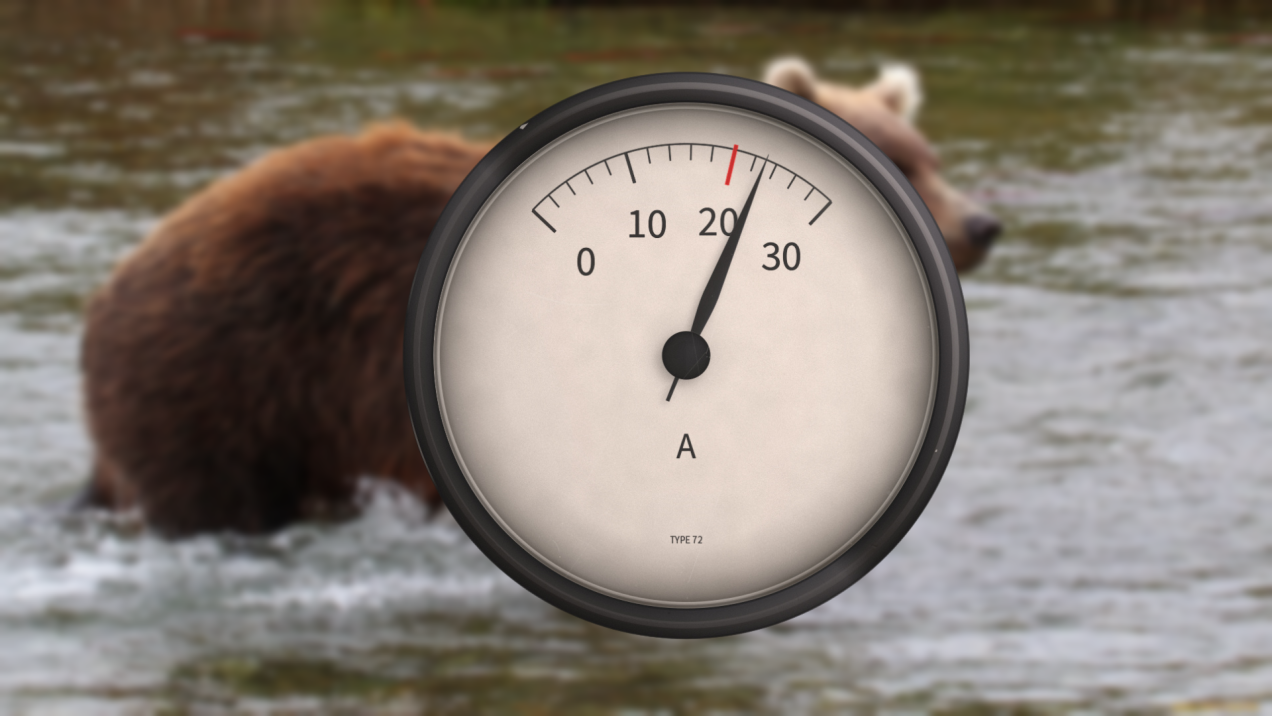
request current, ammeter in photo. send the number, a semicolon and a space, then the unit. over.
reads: 23; A
